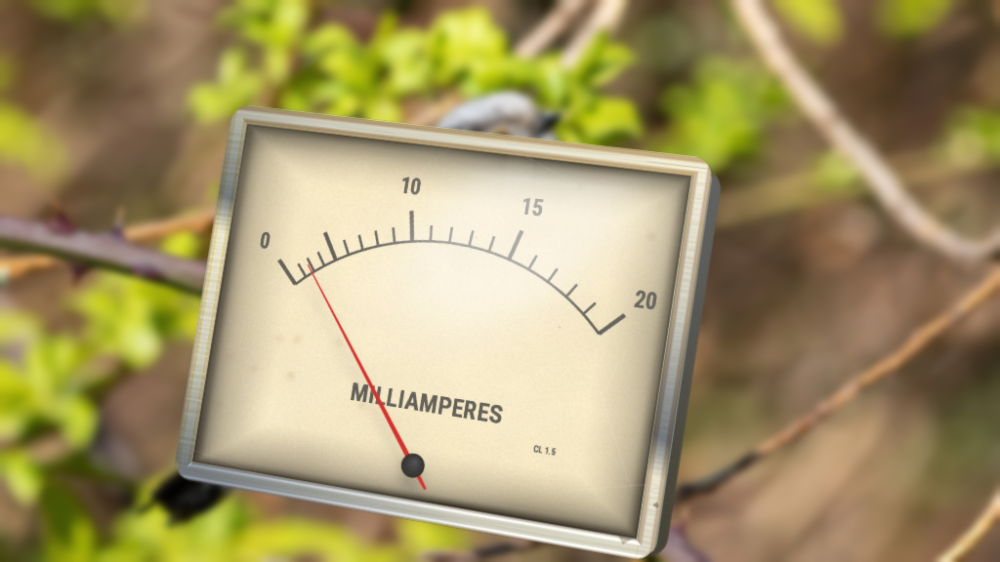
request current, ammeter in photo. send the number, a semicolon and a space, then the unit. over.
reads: 3; mA
